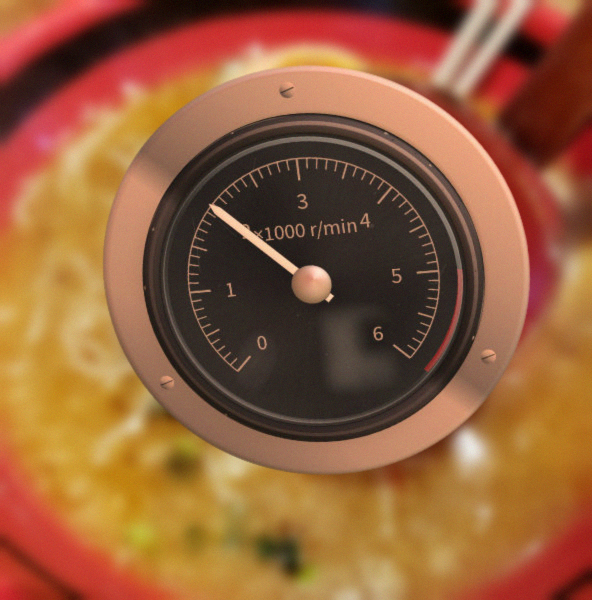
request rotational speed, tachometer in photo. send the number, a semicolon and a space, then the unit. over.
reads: 2000; rpm
